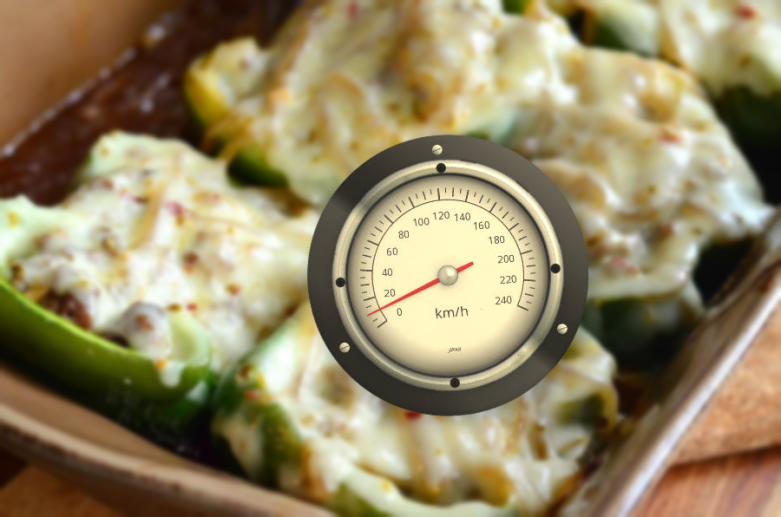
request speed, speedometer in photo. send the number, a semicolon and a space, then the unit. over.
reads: 10; km/h
